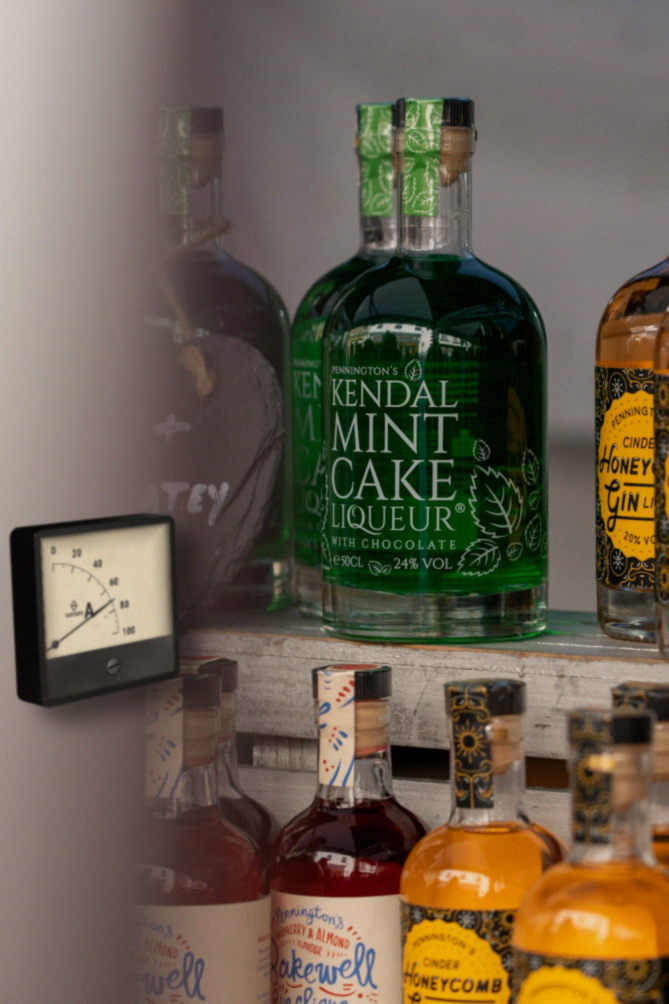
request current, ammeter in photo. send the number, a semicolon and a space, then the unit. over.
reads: 70; A
